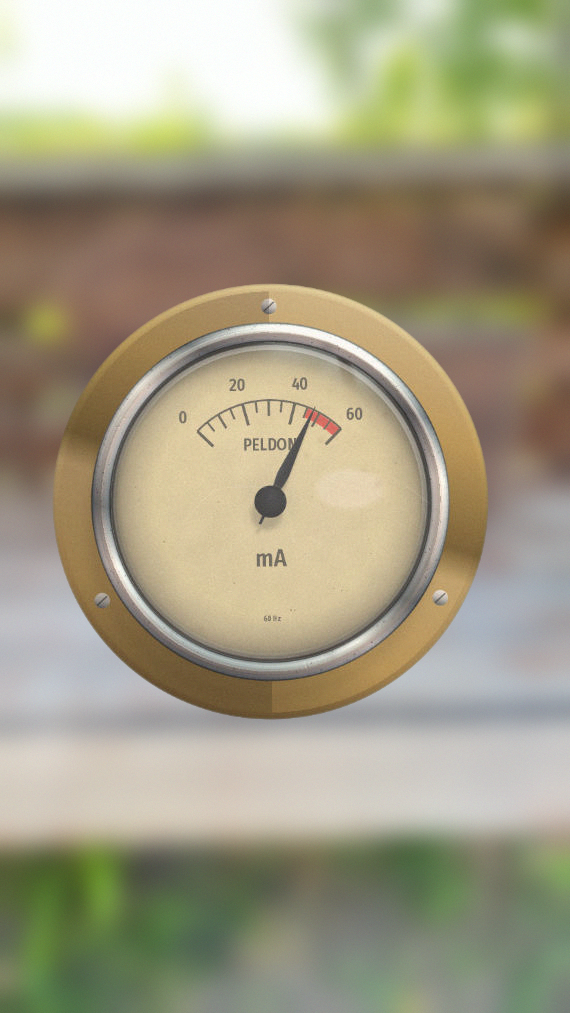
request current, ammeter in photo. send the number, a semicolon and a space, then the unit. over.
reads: 47.5; mA
